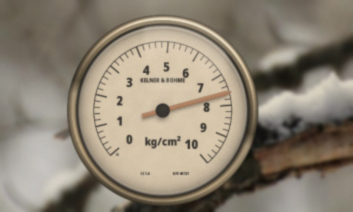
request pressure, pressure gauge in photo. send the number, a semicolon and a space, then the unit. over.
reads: 7.6; kg/cm²
